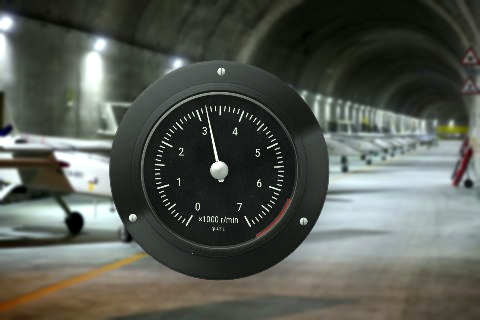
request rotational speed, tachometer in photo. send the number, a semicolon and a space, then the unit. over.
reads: 3200; rpm
